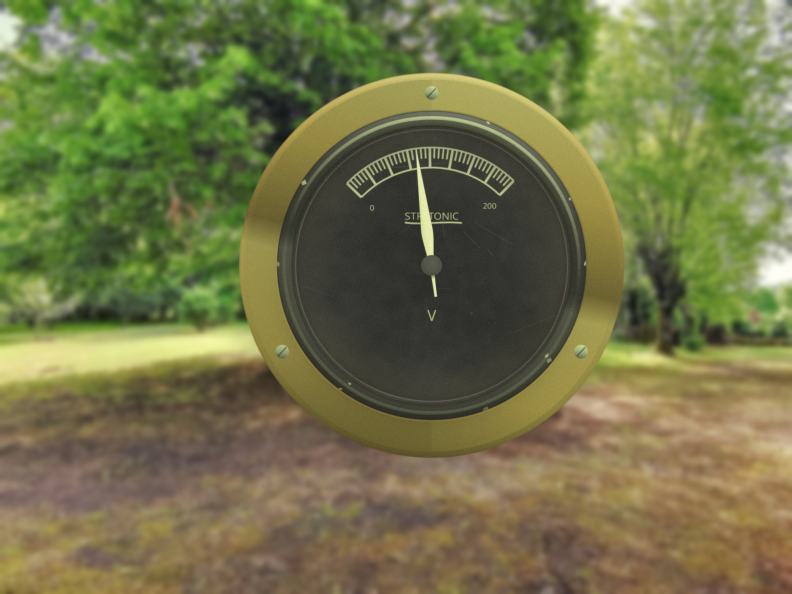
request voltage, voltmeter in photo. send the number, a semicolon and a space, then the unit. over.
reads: 85; V
